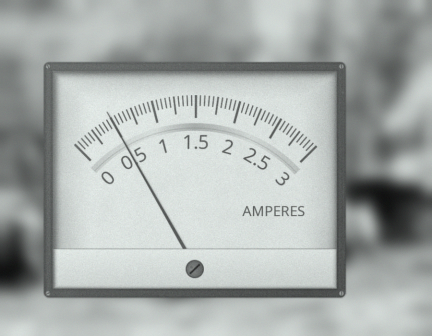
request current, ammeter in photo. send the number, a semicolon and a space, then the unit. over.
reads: 0.5; A
